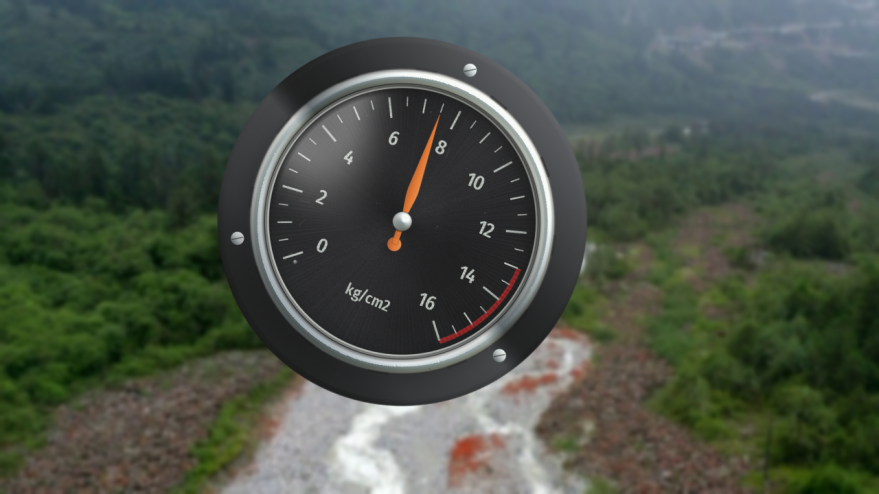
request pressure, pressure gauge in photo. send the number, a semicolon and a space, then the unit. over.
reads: 7.5; kg/cm²
